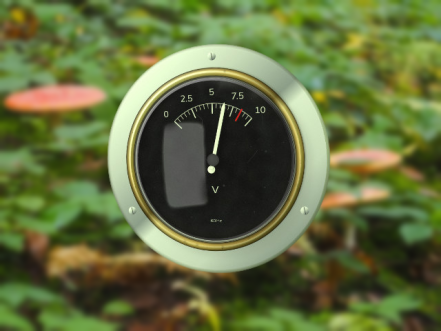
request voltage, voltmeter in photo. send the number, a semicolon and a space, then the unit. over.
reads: 6.5; V
